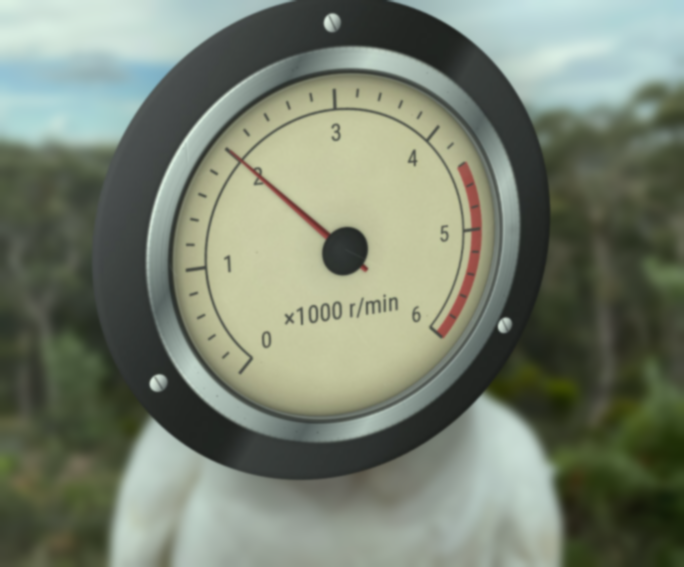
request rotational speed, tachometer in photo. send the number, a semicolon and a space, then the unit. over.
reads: 2000; rpm
